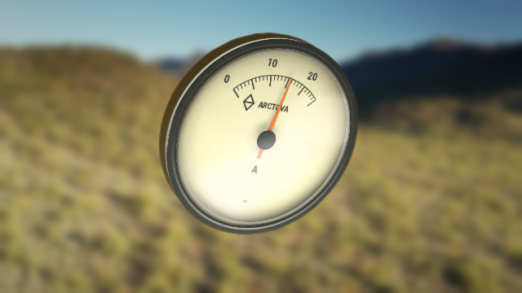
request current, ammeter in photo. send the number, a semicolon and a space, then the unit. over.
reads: 15; A
